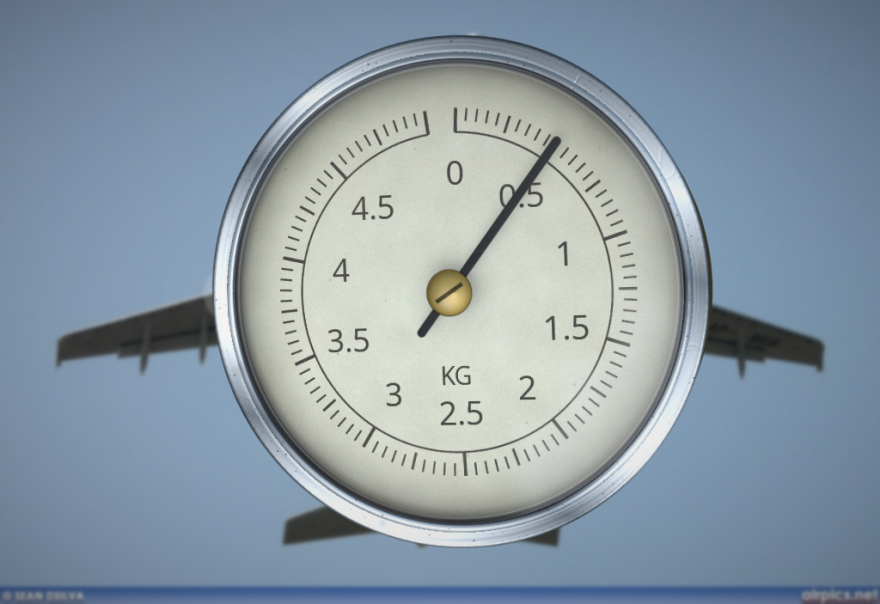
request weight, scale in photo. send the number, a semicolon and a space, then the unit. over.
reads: 0.5; kg
